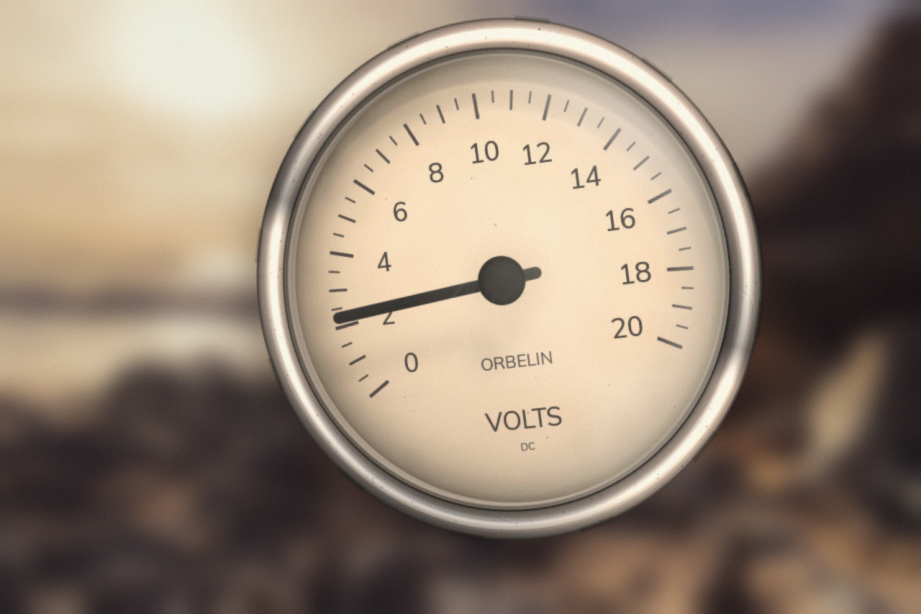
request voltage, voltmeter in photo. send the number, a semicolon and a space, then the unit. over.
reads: 2.25; V
